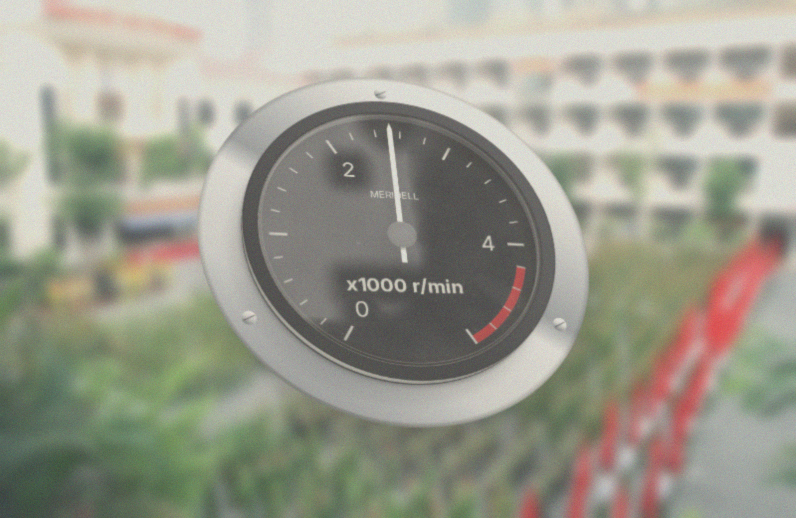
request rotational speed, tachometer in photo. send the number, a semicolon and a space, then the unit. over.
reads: 2500; rpm
